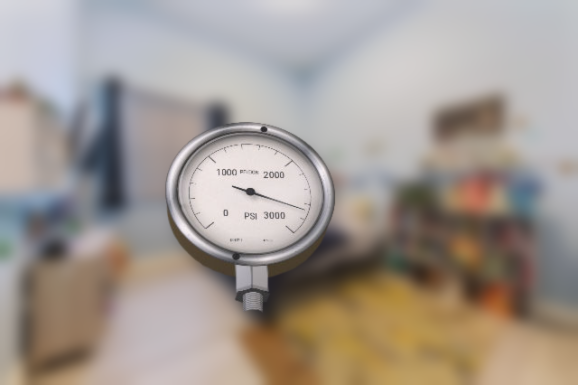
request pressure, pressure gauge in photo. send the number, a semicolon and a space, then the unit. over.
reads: 2700; psi
